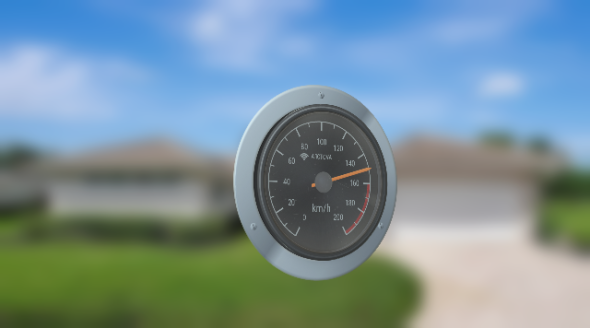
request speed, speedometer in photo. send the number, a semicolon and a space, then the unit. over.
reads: 150; km/h
